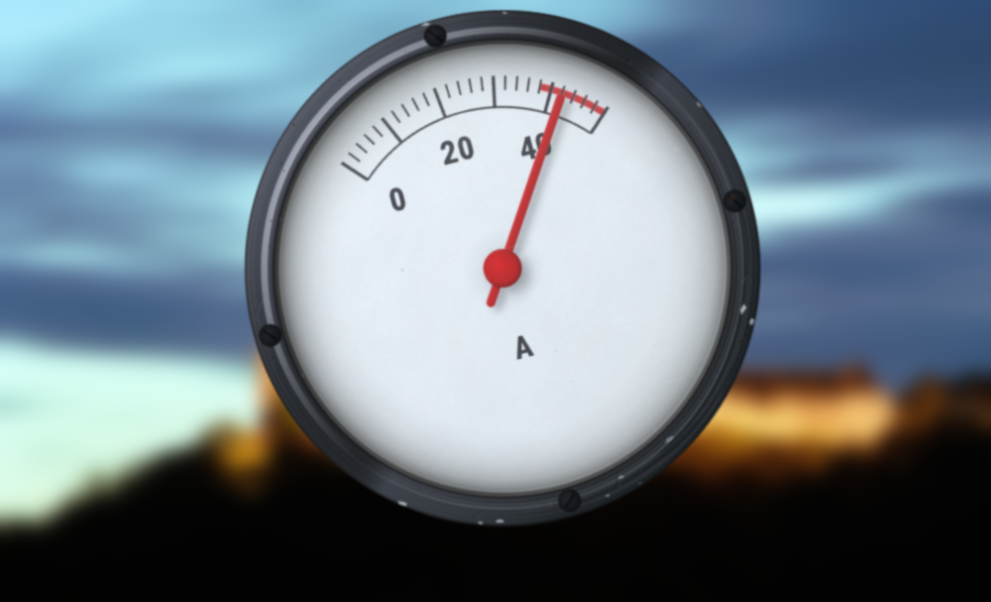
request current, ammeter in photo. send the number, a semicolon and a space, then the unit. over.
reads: 42; A
